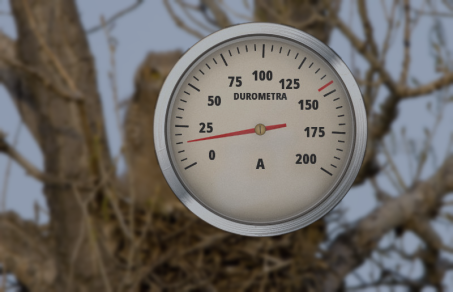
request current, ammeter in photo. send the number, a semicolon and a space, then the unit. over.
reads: 15; A
